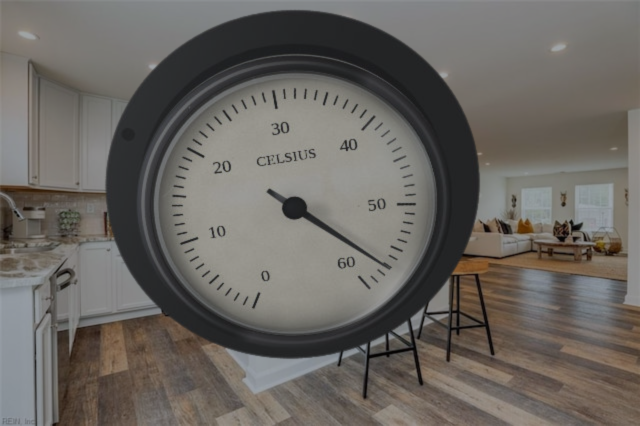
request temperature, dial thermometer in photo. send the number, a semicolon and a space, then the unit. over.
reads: 57; °C
